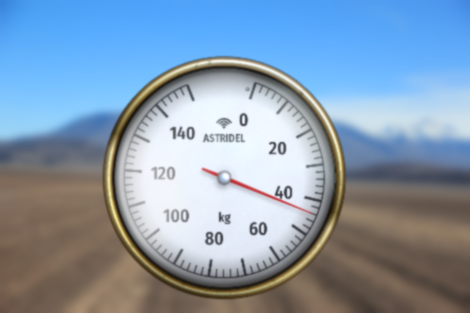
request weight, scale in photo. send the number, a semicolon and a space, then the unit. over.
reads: 44; kg
